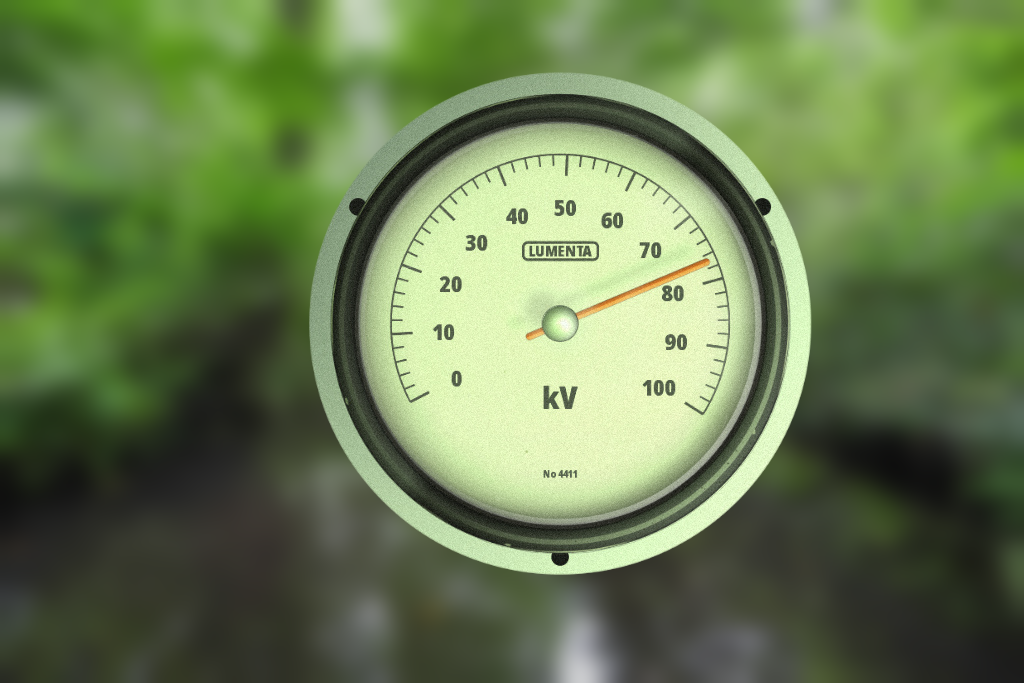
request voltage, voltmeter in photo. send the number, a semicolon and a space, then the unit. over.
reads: 77; kV
